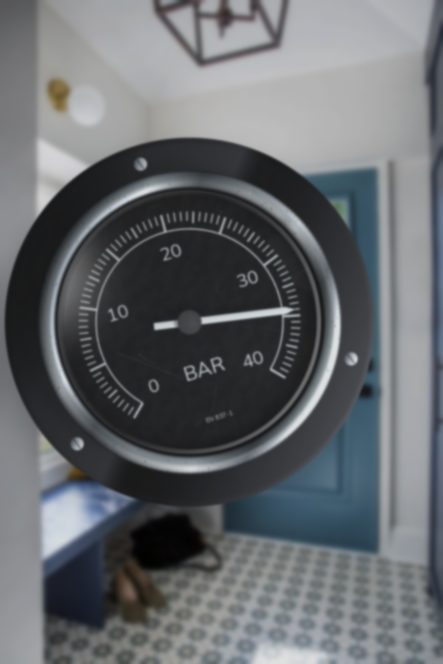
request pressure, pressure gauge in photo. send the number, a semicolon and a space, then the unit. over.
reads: 34.5; bar
